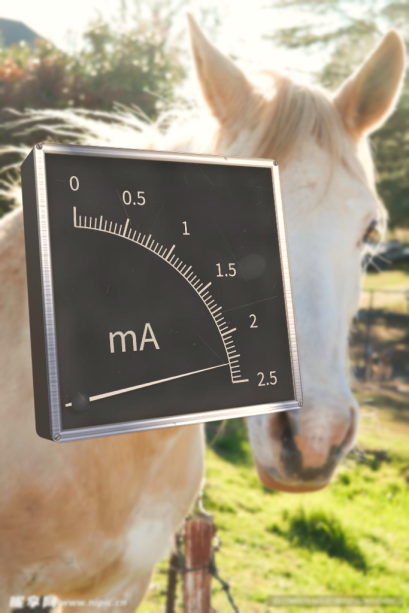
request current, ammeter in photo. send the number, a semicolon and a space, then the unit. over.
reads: 2.3; mA
